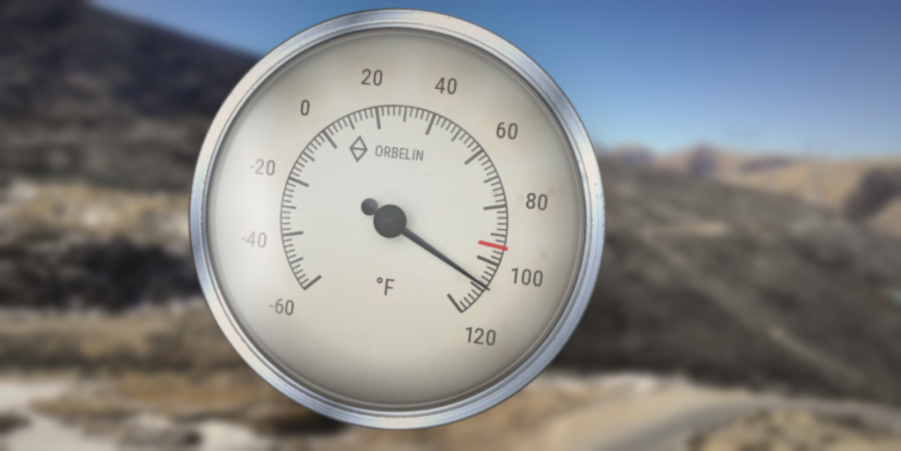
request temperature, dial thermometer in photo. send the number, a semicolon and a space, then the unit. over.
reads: 108; °F
